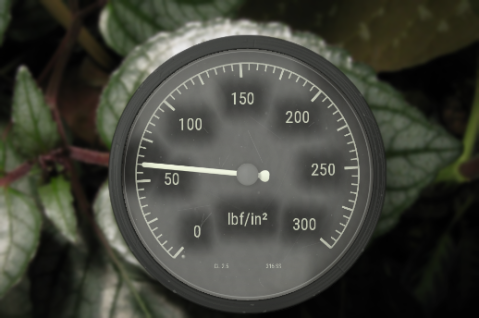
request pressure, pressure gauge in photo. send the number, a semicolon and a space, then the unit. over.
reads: 60; psi
